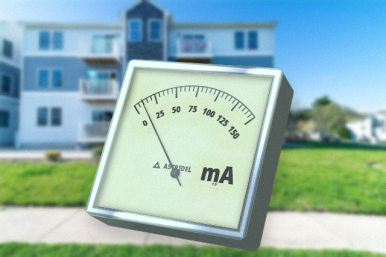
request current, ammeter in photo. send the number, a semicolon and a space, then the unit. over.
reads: 10; mA
